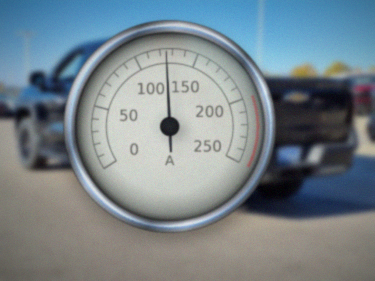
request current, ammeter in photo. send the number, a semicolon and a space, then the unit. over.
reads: 125; A
